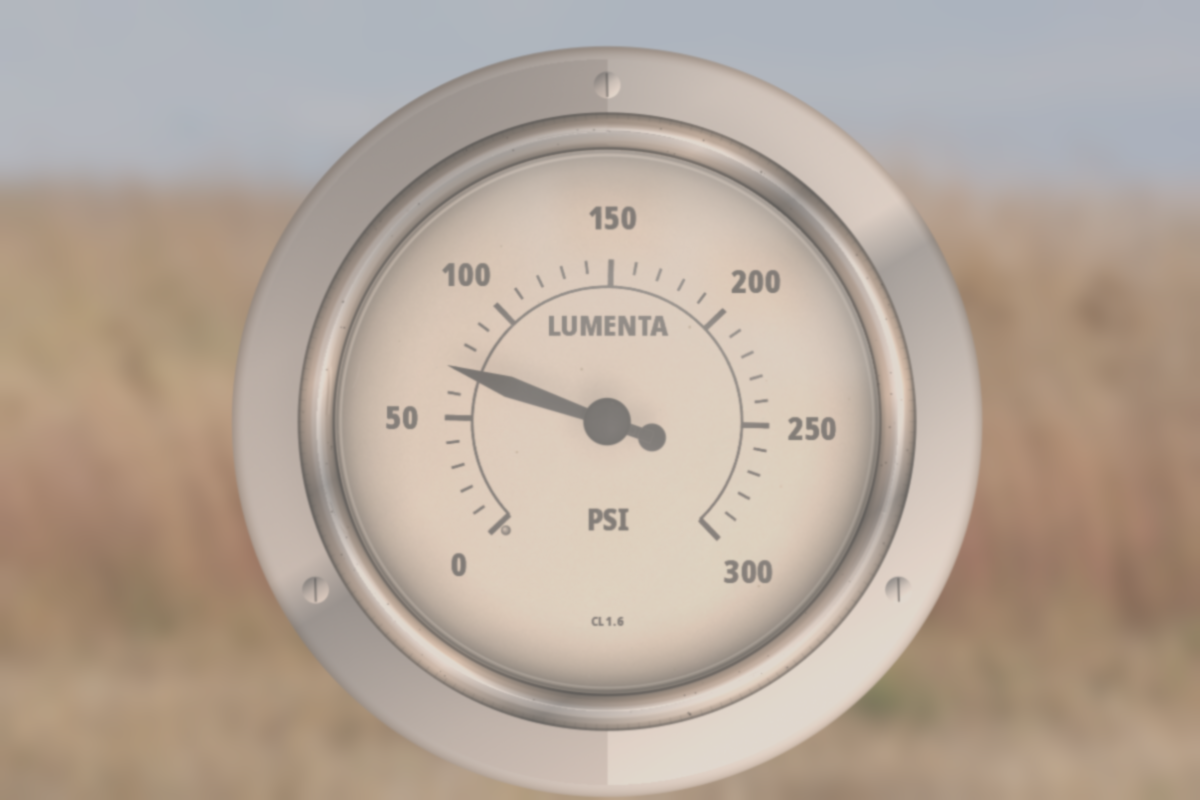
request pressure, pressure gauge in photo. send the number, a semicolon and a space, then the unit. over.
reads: 70; psi
